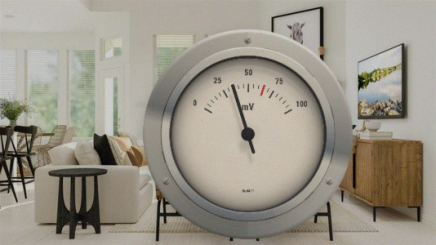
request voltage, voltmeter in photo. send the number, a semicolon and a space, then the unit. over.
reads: 35; mV
